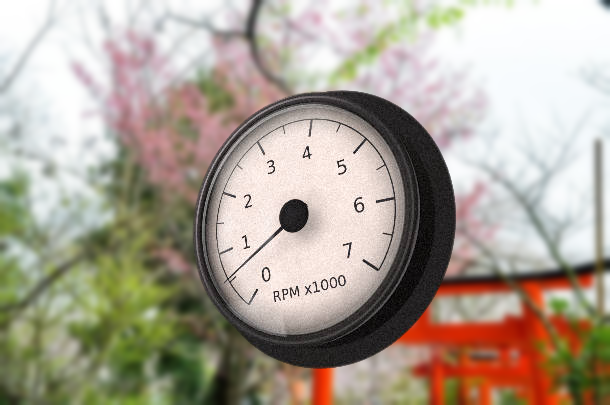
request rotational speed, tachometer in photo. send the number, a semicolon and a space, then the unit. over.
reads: 500; rpm
